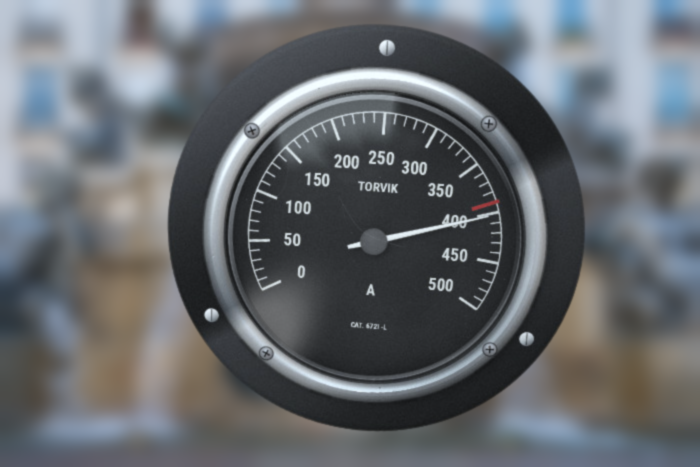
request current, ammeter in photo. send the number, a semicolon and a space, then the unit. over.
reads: 400; A
